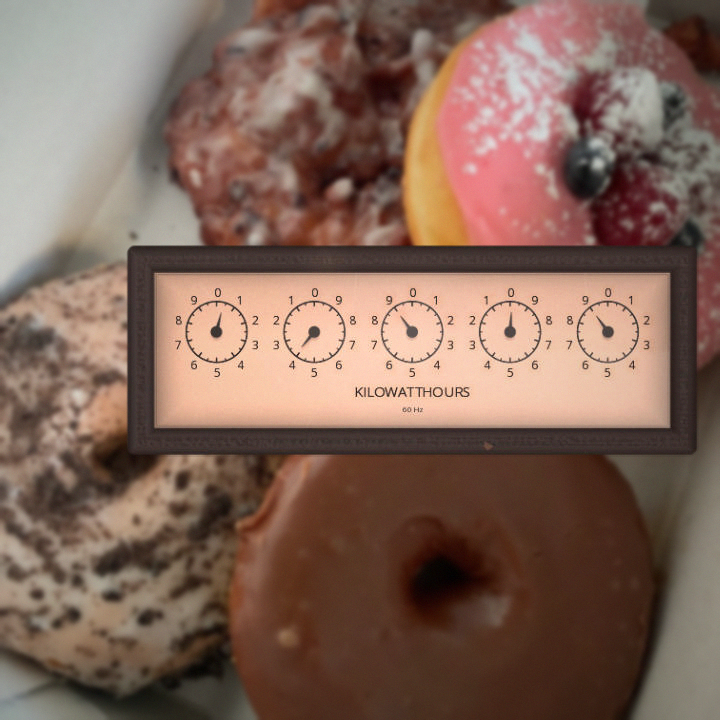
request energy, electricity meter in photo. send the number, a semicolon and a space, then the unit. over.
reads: 3899; kWh
